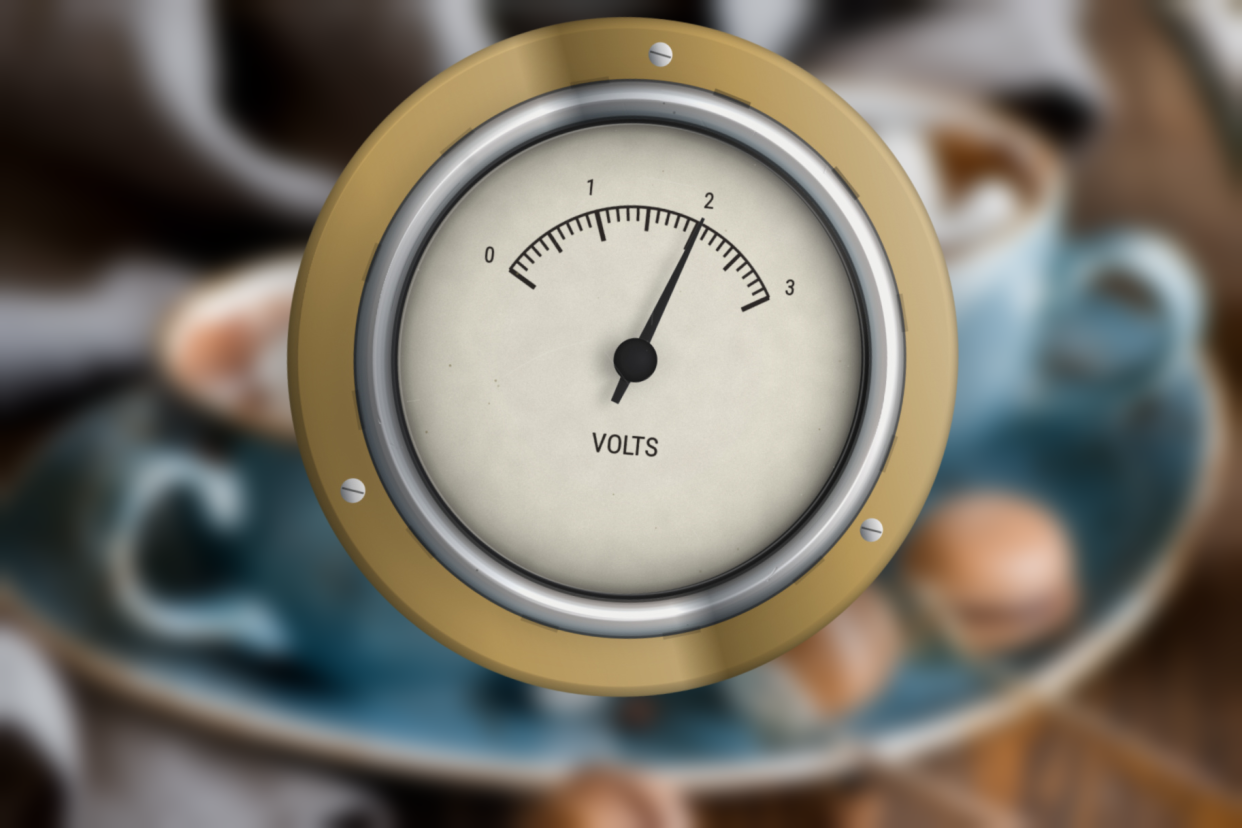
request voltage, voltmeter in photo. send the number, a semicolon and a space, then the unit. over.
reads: 2; V
